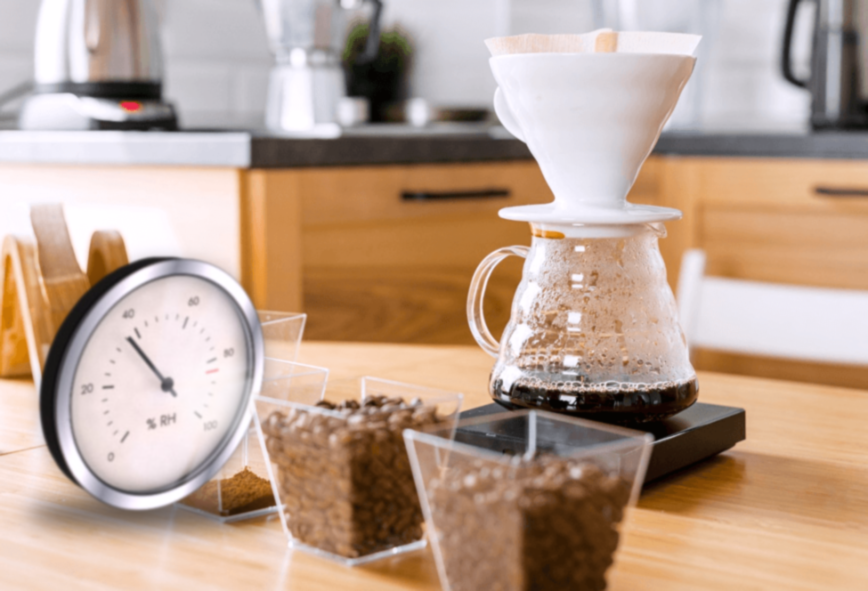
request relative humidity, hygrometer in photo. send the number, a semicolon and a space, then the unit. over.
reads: 36; %
